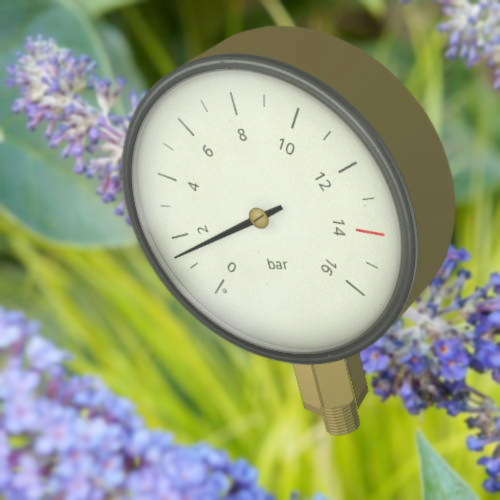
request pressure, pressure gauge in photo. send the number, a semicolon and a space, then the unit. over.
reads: 1.5; bar
